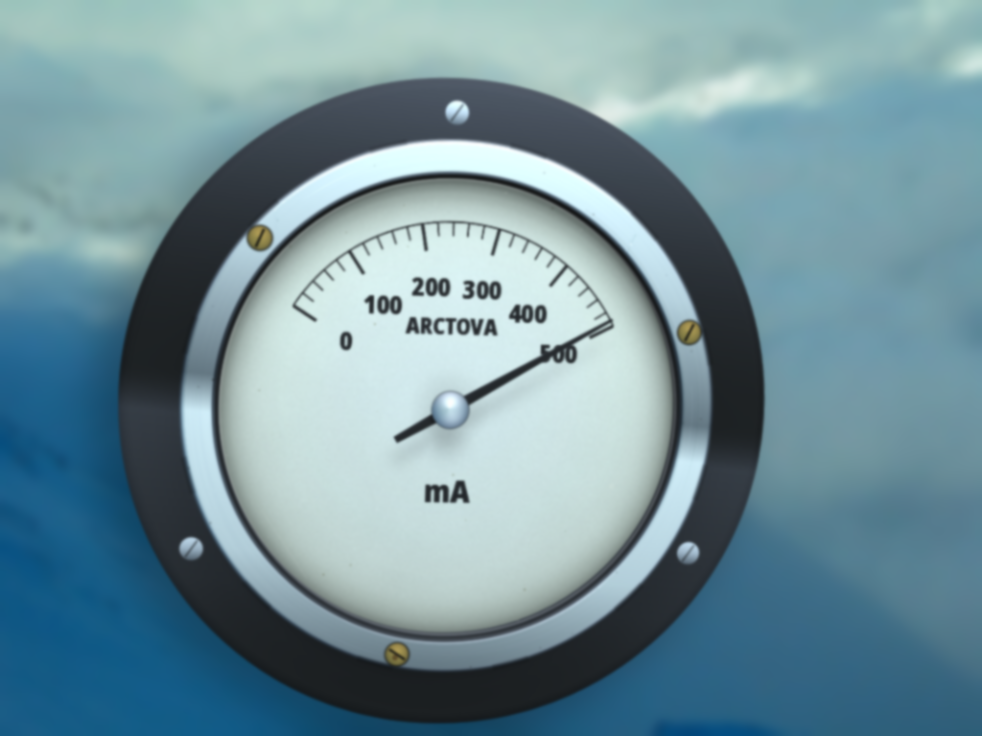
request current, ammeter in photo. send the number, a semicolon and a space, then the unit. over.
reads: 490; mA
